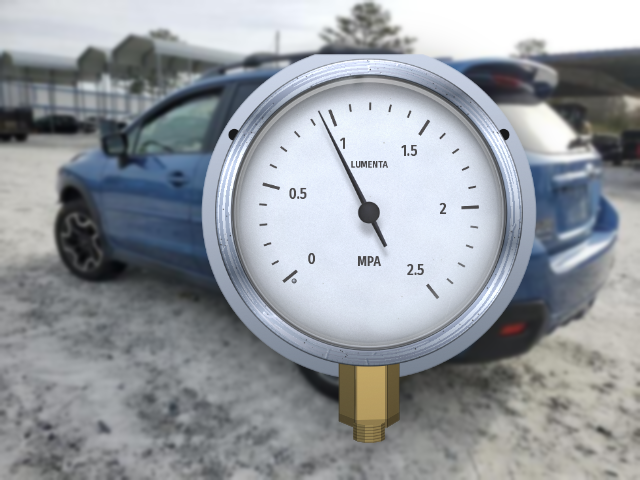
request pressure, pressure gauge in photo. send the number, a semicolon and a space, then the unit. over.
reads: 0.95; MPa
